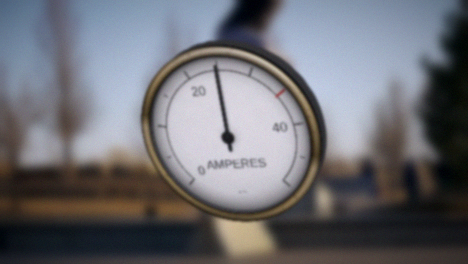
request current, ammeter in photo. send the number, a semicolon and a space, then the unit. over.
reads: 25; A
